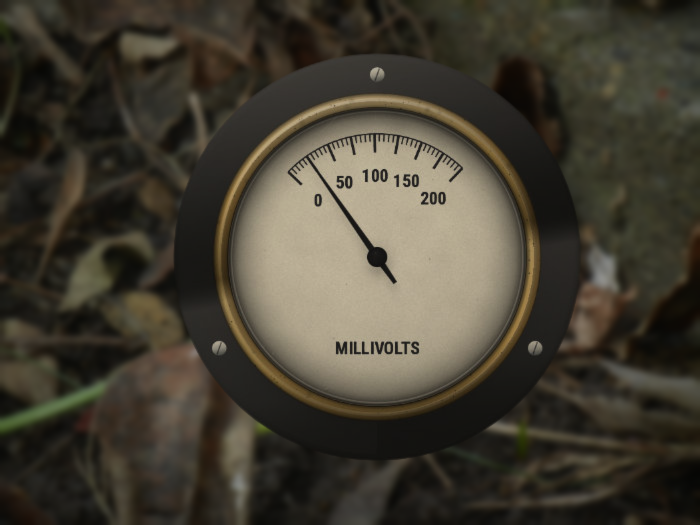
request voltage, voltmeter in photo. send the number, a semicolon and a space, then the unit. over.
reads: 25; mV
